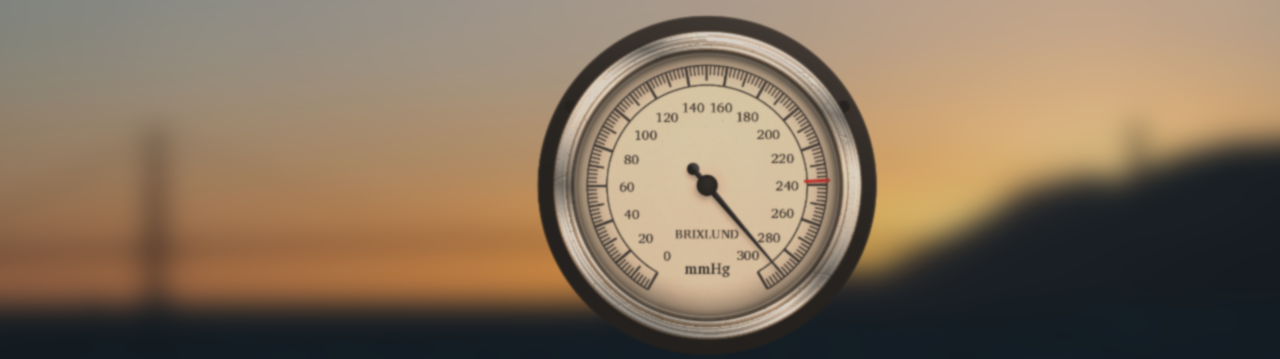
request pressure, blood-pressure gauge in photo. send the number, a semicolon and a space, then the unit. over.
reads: 290; mmHg
